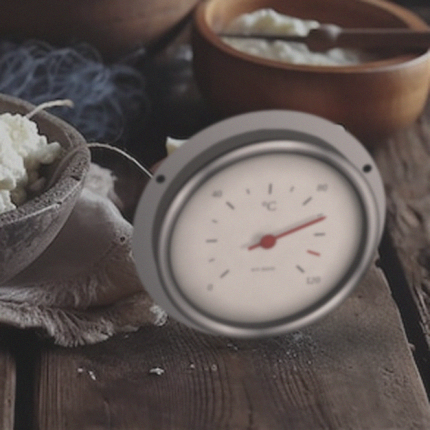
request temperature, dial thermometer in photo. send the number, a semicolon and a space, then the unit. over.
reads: 90; °C
